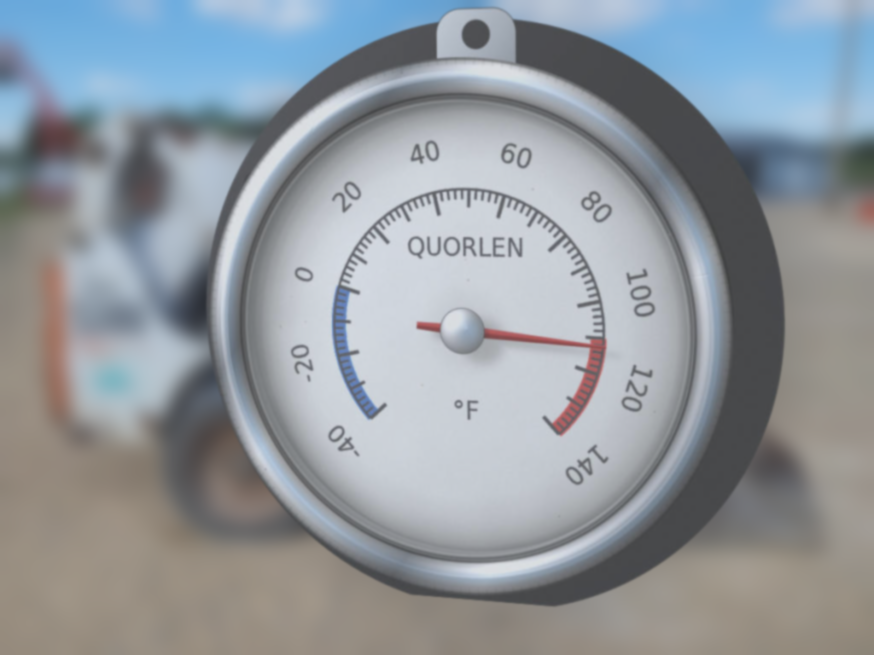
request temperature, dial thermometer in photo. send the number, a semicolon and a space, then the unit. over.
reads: 112; °F
